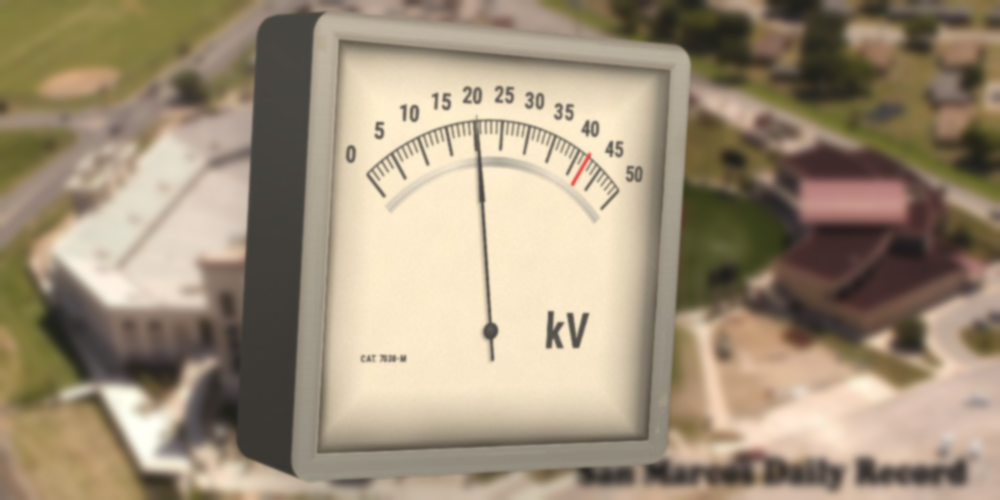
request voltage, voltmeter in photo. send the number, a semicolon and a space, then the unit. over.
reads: 20; kV
